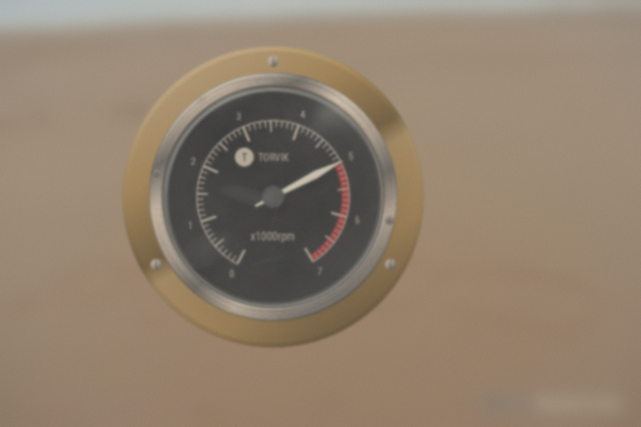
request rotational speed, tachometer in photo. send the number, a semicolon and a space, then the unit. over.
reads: 5000; rpm
